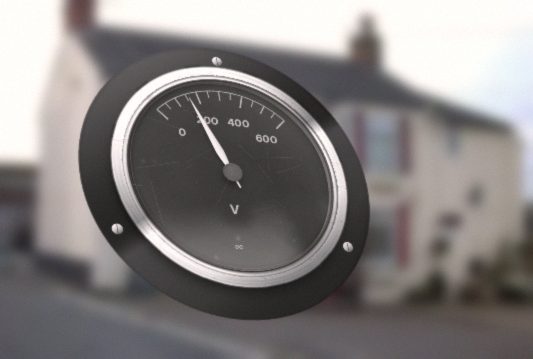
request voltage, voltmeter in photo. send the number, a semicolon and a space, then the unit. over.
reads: 150; V
